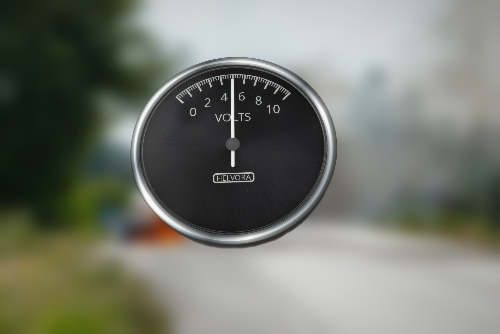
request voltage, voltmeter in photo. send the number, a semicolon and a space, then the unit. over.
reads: 5; V
